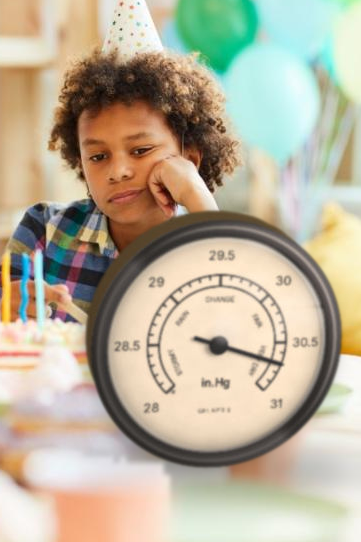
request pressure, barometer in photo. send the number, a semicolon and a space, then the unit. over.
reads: 30.7; inHg
